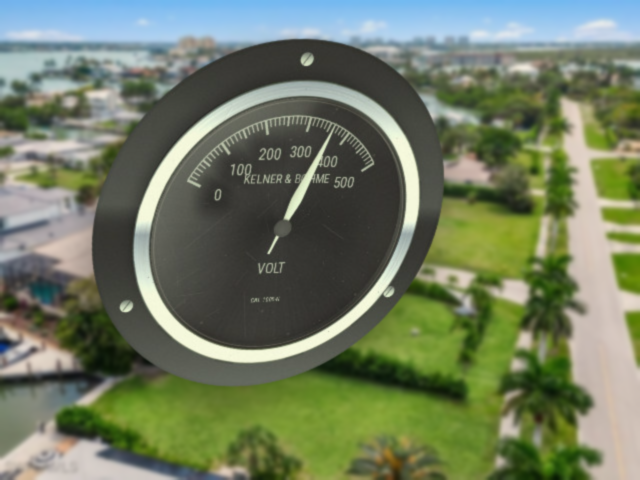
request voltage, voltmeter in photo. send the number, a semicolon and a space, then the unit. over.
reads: 350; V
